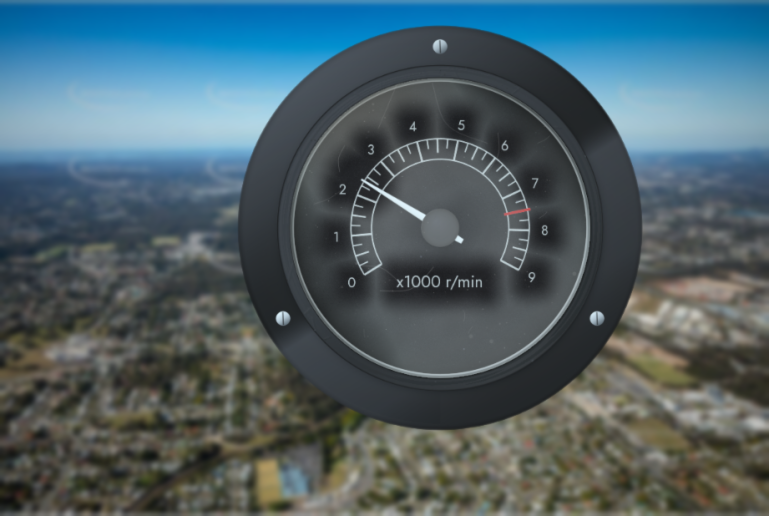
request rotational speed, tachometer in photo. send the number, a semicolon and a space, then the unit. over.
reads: 2375; rpm
